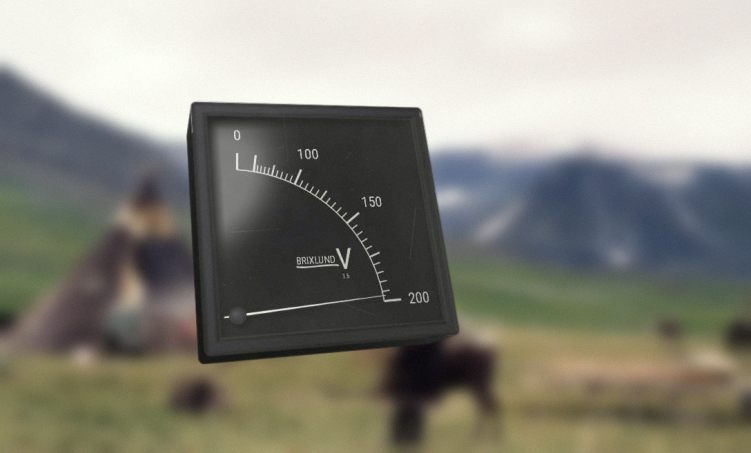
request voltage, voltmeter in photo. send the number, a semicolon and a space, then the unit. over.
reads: 197.5; V
